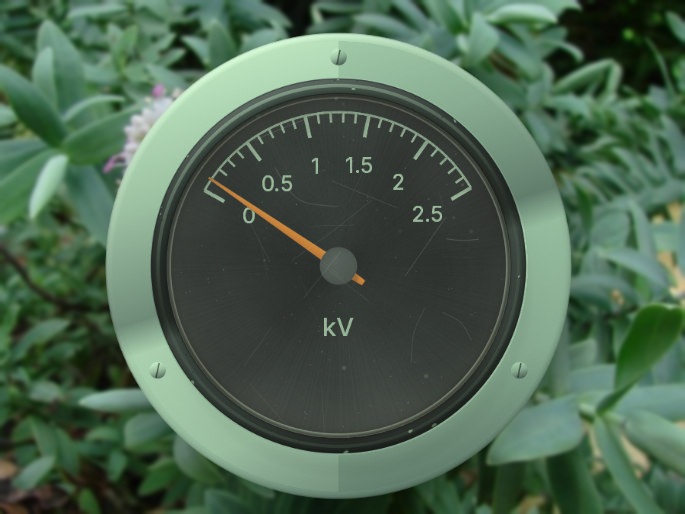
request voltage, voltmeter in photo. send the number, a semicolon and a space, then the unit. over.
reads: 0.1; kV
